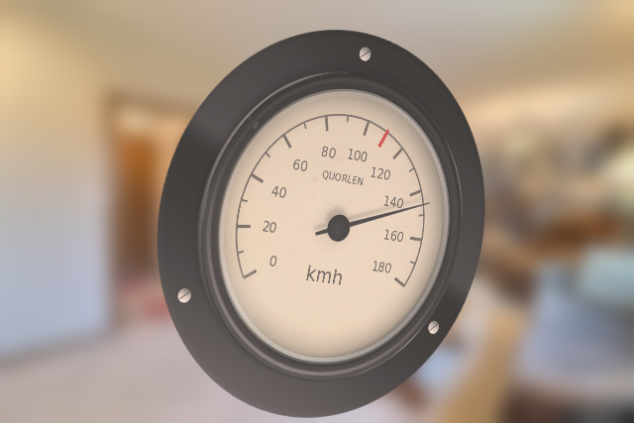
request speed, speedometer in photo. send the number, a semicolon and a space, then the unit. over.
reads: 145; km/h
